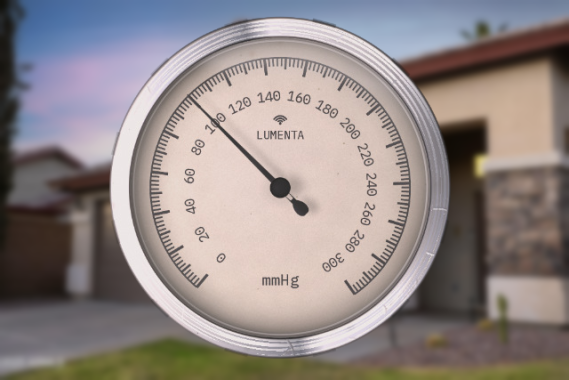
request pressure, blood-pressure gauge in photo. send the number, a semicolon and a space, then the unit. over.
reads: 100; mmHg
